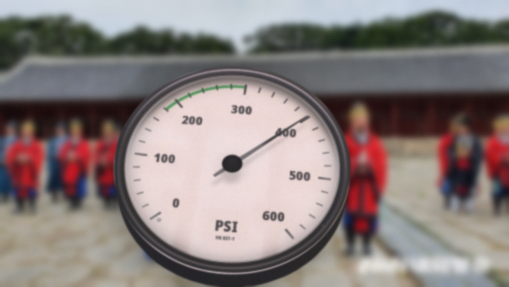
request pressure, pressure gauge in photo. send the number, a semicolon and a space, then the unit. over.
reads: 400; psi
